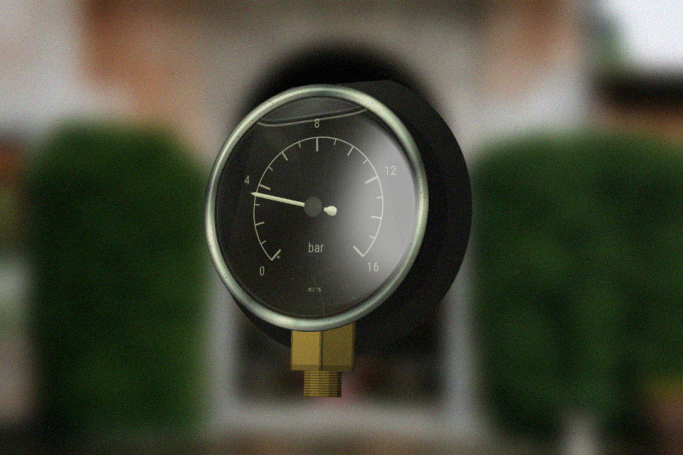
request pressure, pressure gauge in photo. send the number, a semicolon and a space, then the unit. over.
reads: 3.5; bar
